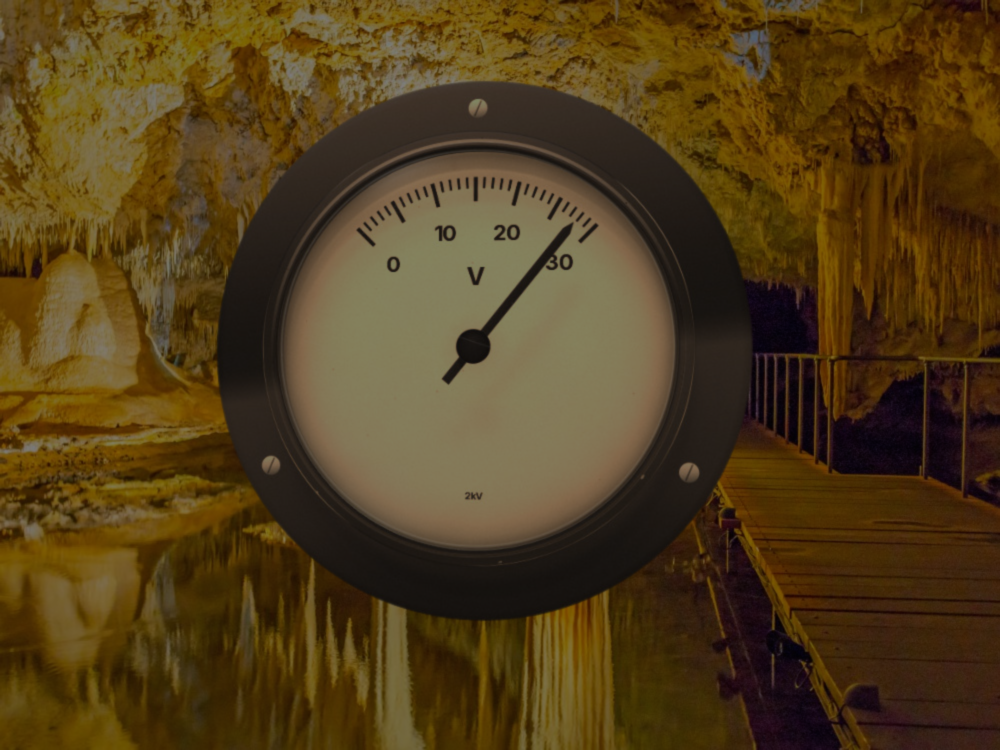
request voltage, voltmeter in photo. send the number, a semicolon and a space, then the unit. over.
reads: 28; V
